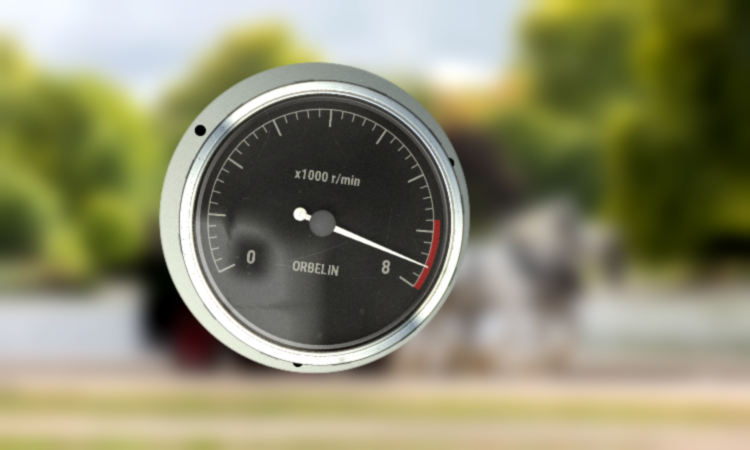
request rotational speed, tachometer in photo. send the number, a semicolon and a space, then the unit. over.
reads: 7600; rpm
